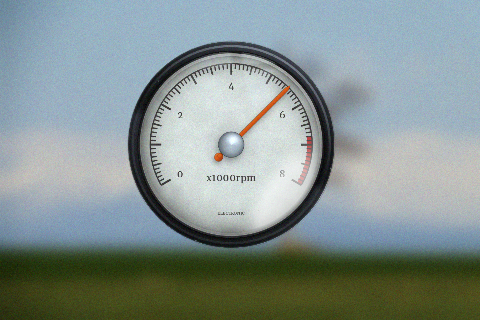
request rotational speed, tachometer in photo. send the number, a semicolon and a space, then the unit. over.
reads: 5500; rpm
